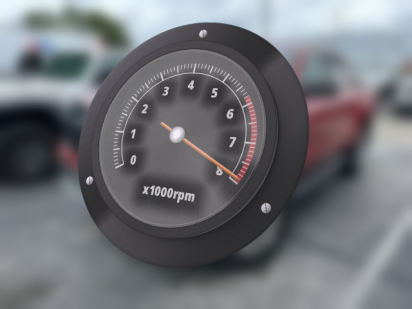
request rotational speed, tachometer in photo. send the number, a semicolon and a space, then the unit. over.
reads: 7900; rpm
